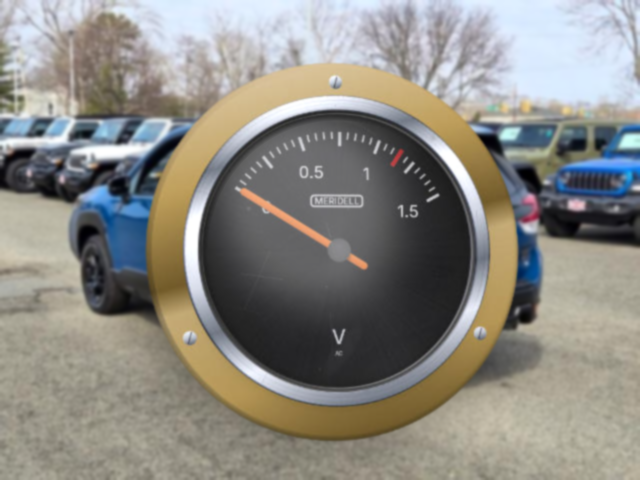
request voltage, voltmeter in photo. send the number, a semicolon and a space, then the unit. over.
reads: 0; V
